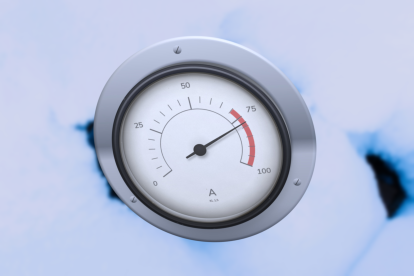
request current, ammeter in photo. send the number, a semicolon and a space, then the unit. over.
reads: 77.5; A
